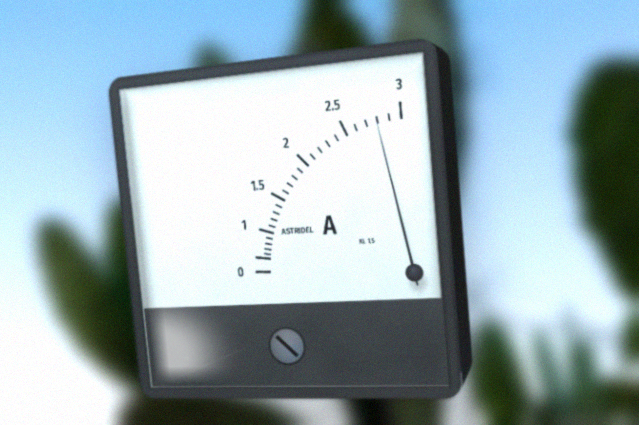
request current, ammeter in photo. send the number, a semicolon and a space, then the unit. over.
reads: 2.8; A
